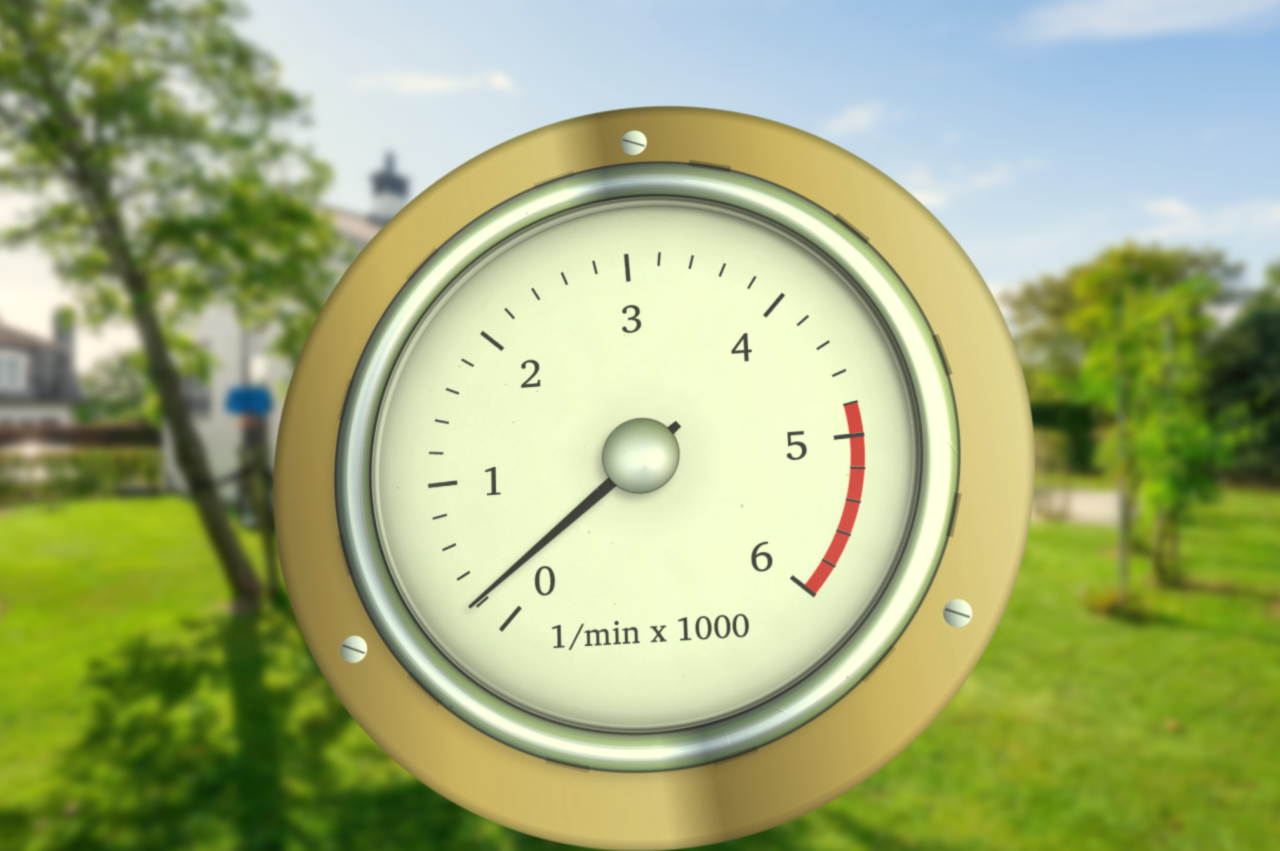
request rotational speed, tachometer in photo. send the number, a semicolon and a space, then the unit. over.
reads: 200; rpm
